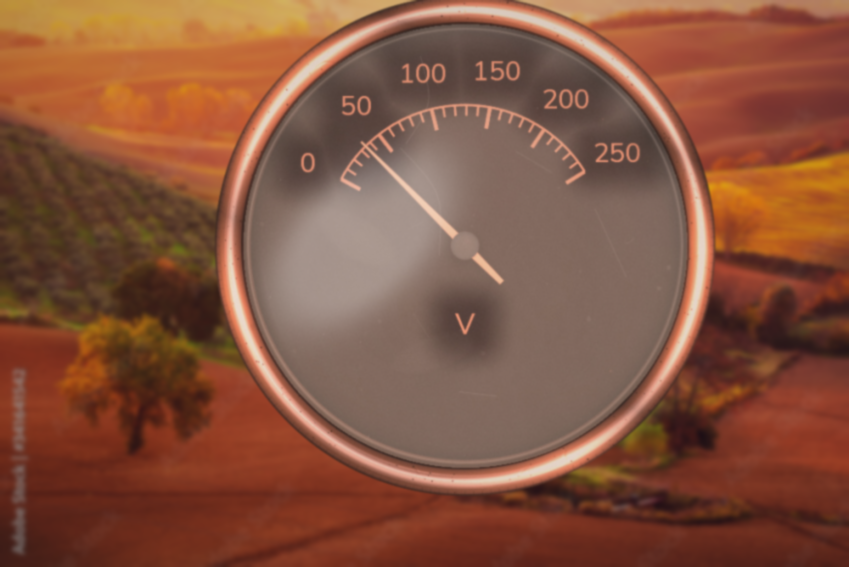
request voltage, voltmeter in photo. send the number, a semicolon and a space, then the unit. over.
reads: 35; V
